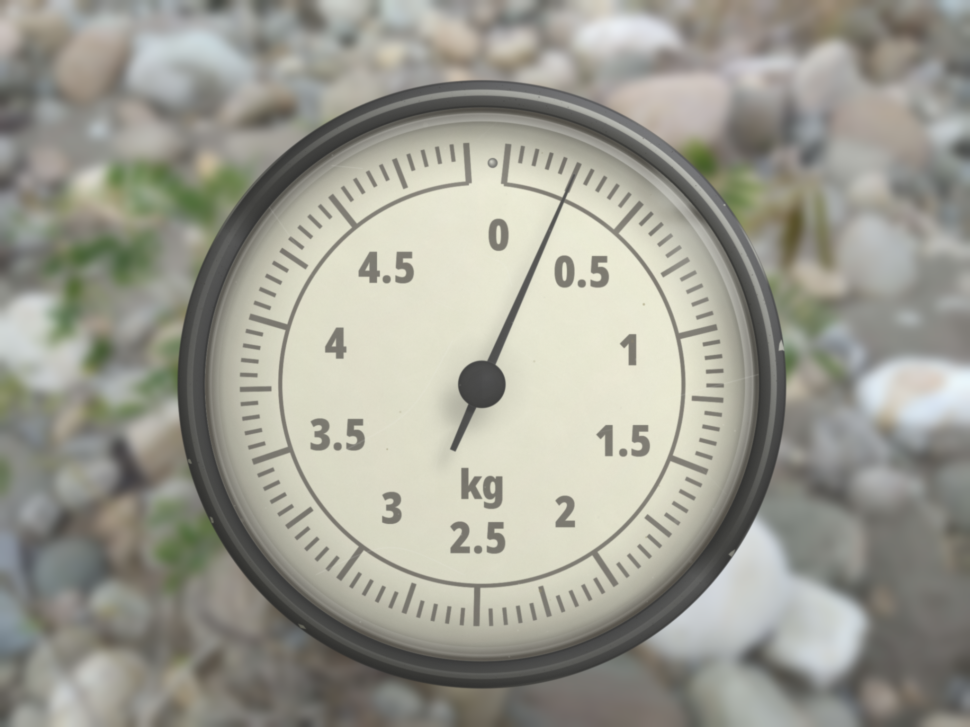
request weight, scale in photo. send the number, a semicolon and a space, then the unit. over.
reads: 0.25; kg
